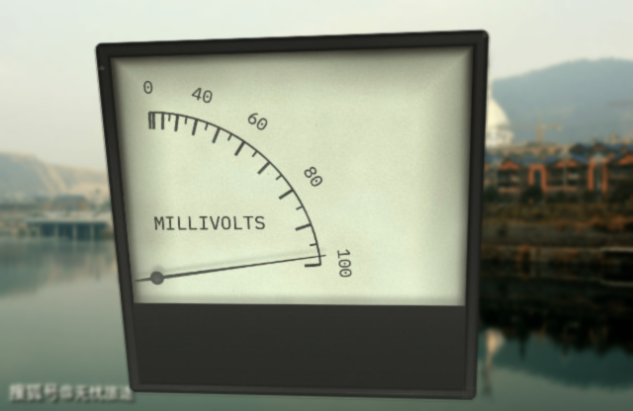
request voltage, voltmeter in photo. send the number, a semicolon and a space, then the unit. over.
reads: 97.5; mV
